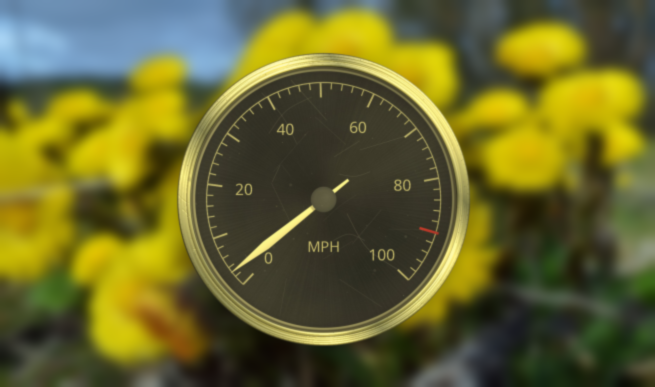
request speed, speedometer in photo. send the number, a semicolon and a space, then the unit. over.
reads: 3; mph
